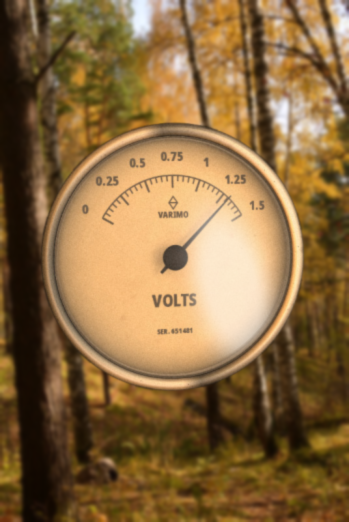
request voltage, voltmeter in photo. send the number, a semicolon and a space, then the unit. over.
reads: 1.3; V
